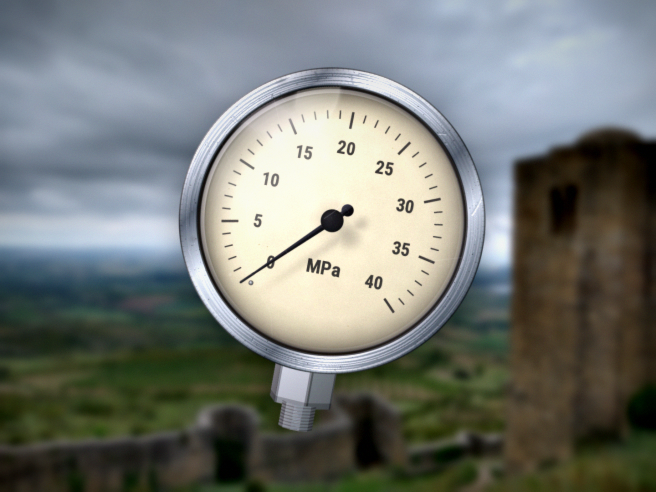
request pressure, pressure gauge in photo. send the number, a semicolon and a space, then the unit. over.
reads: 0; MPa
